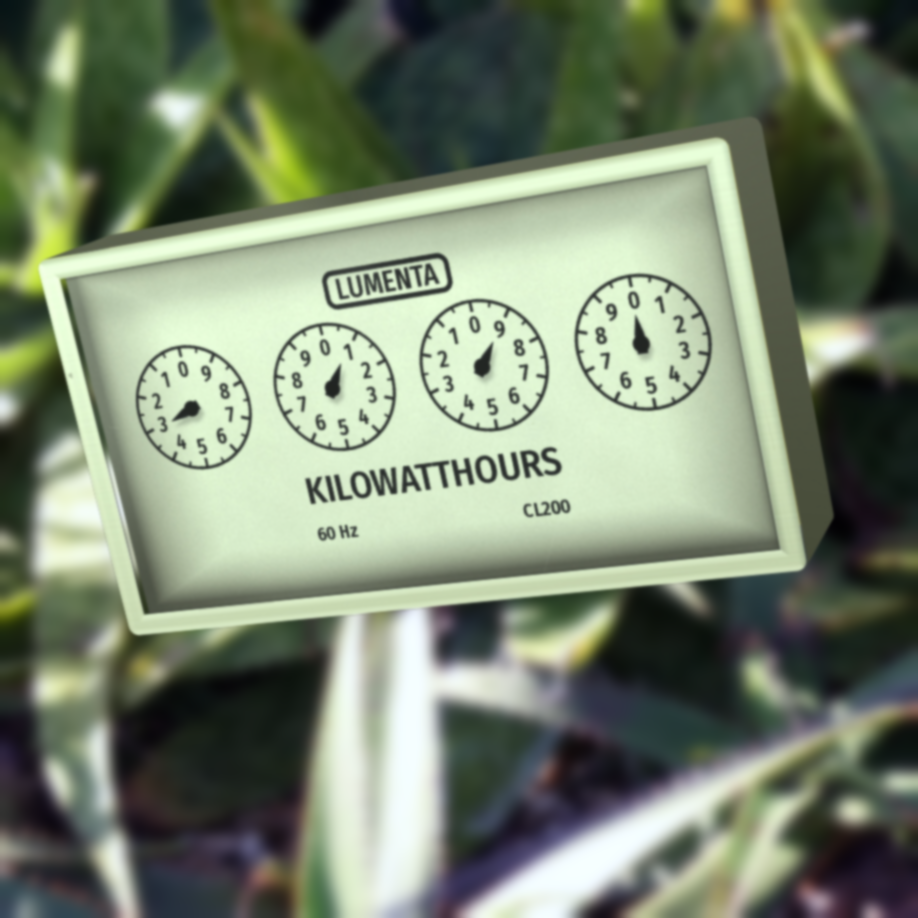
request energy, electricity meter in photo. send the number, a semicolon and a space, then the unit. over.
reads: 3090; kWh
